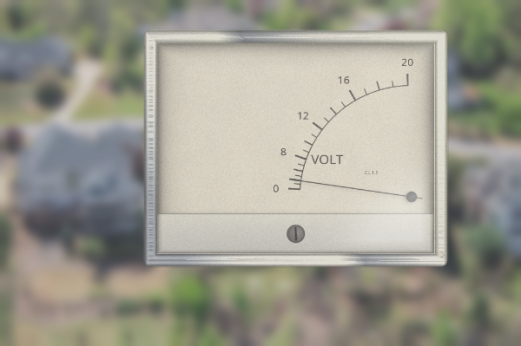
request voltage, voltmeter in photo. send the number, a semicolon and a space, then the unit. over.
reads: 4; V
